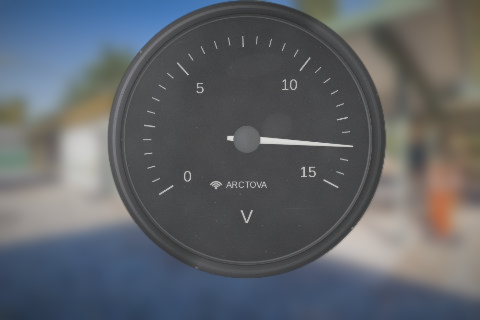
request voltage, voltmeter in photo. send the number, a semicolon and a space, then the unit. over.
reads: 13.5; V
